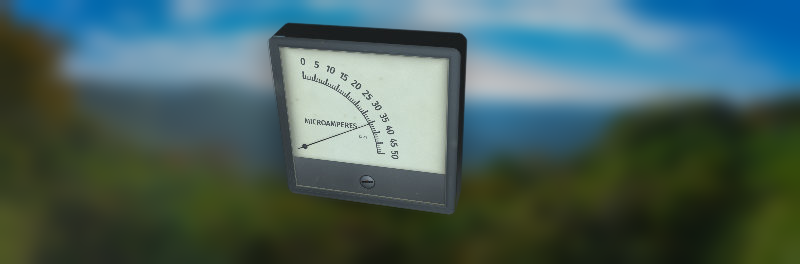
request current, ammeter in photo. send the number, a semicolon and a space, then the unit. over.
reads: 35; µA
